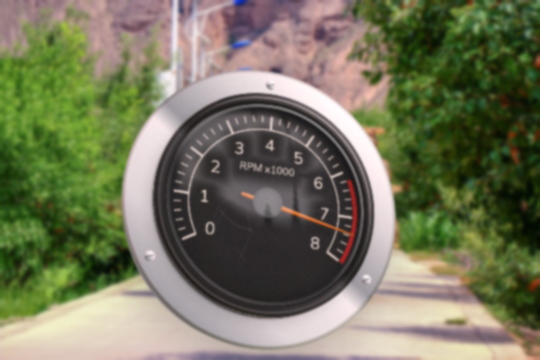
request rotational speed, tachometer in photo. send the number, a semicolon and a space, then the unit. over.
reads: 7400; rpm
